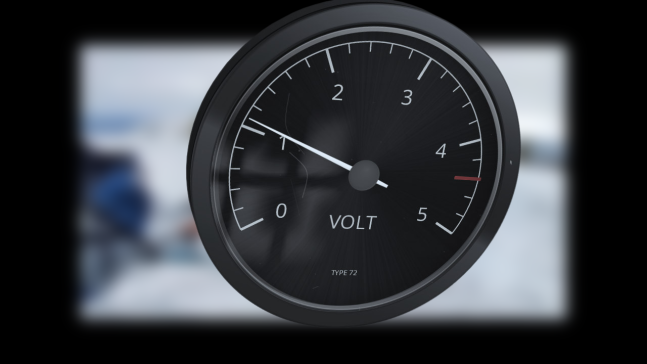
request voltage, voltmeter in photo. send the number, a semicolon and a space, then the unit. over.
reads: 1.1; V
